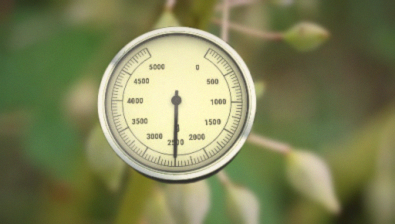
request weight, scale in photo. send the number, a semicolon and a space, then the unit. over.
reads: 2500; g
